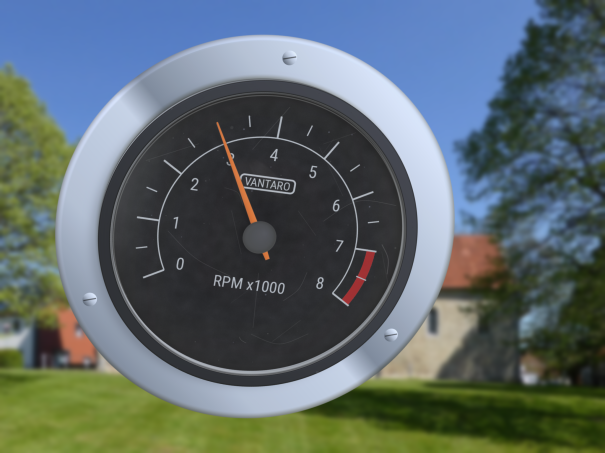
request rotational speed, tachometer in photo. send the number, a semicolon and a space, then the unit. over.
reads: 3000; rpm
